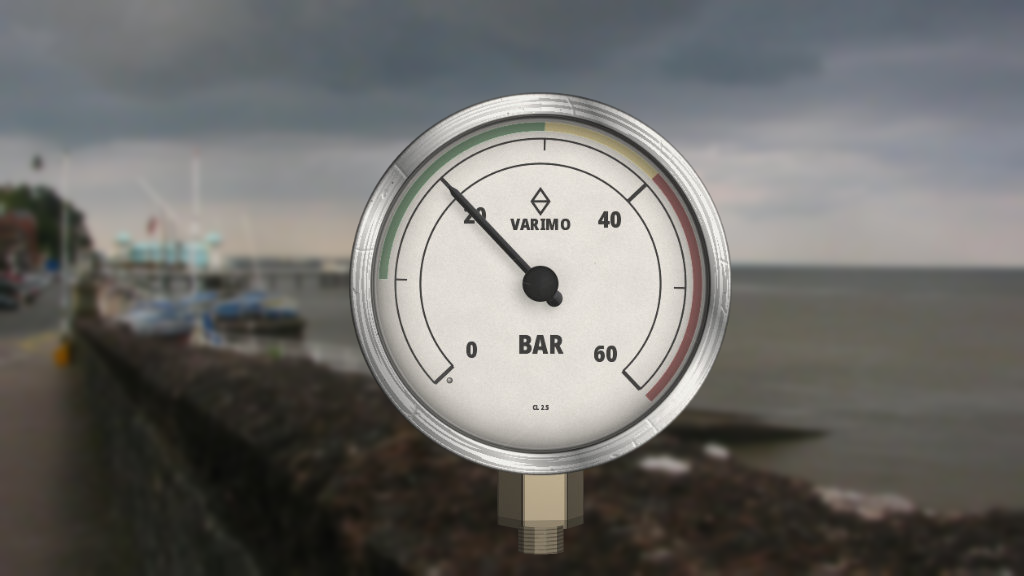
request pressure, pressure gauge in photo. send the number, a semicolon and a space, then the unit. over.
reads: 20; bar
